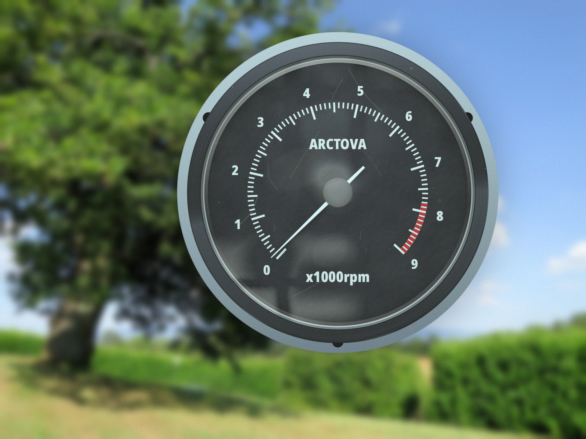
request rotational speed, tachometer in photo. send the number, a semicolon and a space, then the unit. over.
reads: 100; rpm
